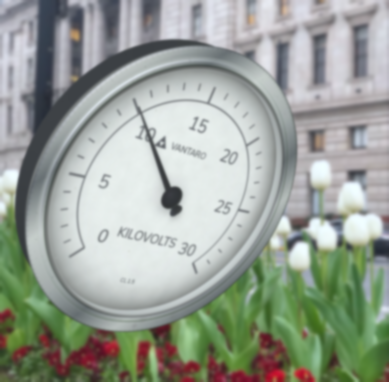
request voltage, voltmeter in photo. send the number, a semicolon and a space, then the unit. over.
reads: 10; kV
